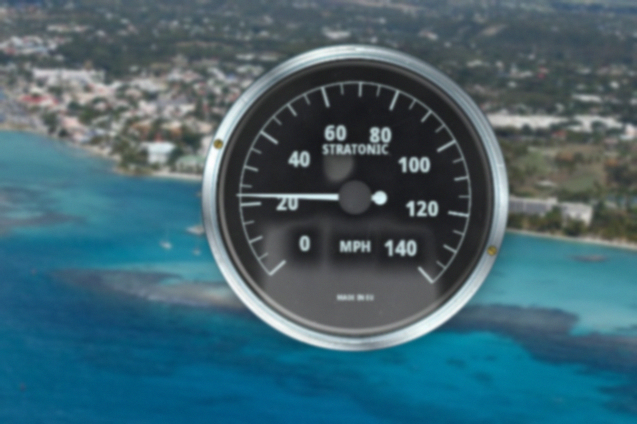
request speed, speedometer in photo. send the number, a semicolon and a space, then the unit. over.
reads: 22.5; mph
